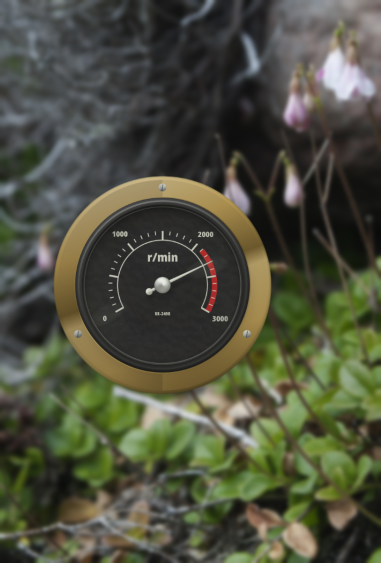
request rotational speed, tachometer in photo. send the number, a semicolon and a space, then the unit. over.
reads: 2300; rpm
